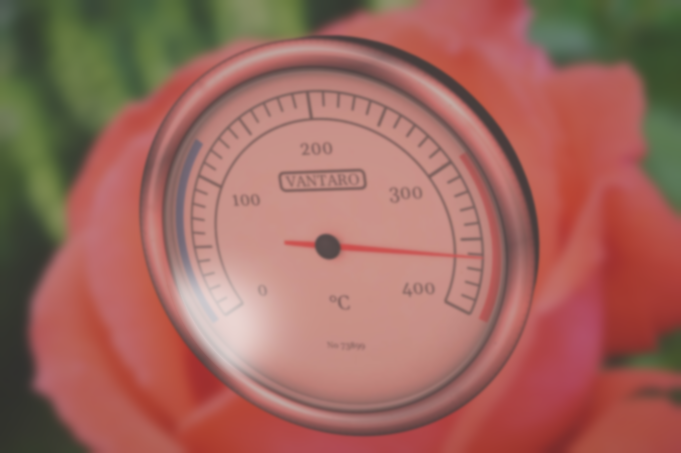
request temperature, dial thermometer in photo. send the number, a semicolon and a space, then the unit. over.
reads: 360; °C
